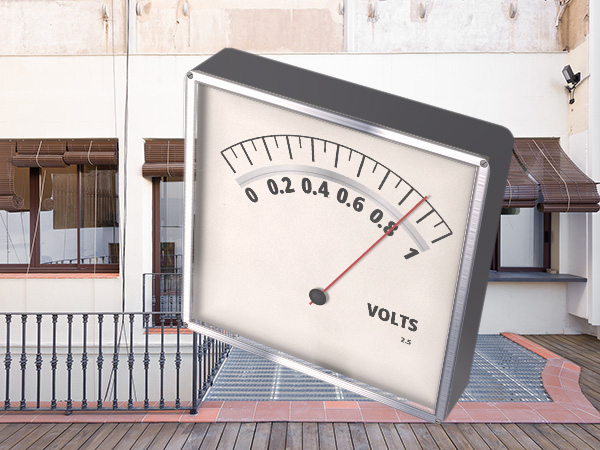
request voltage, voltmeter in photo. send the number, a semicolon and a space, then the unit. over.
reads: 0.85; V
